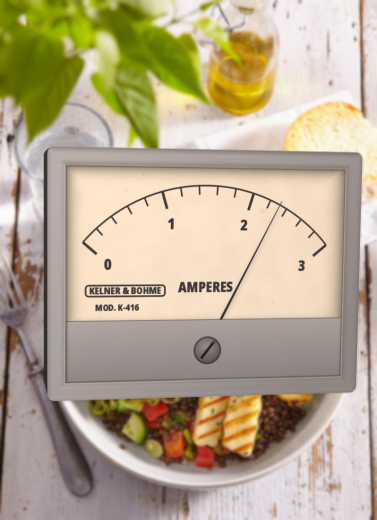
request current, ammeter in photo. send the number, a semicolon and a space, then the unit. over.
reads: 2.3; A
